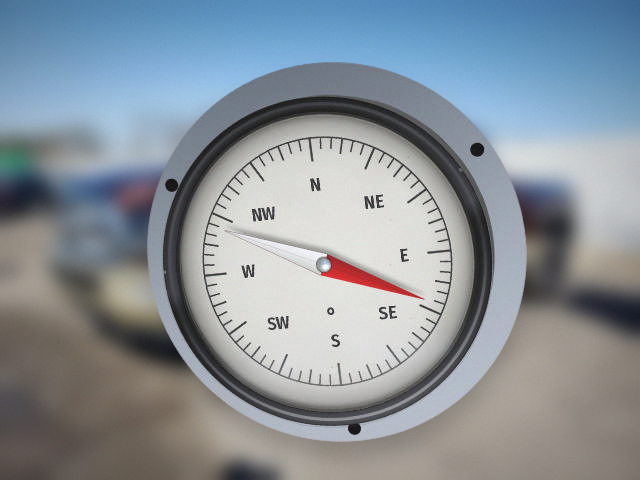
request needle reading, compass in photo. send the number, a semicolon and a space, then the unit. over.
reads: 115; °
